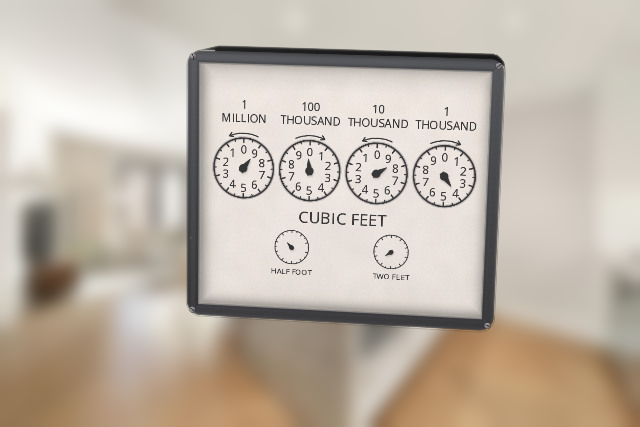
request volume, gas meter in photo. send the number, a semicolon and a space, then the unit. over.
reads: 898400; ft³
